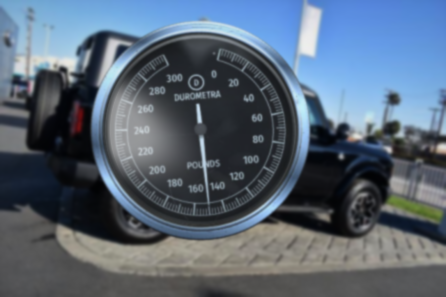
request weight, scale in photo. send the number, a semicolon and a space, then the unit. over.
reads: 150; lb
